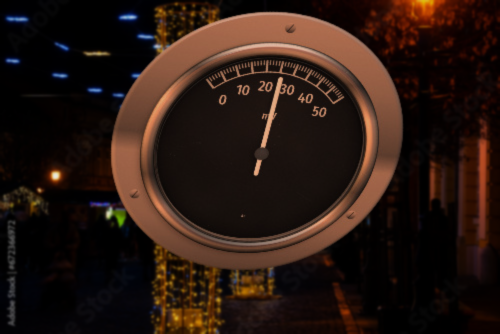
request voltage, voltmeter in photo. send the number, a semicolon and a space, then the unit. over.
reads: 25; mV
